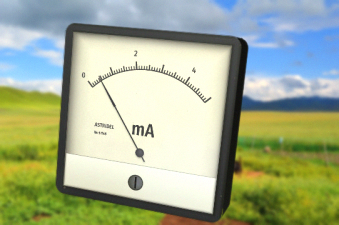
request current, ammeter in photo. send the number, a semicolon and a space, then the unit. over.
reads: 0.5; mA
